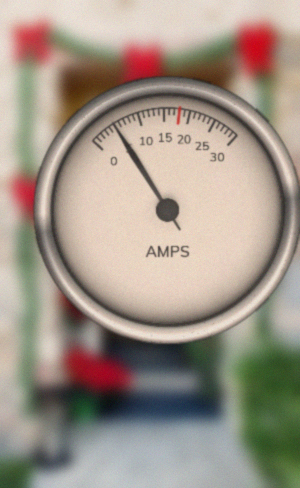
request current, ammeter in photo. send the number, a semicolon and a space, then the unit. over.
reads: 5; A
